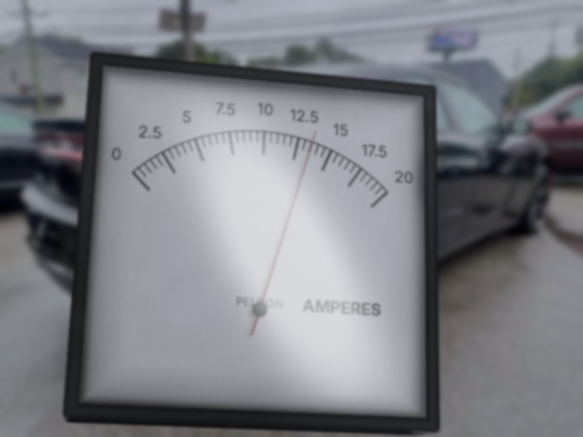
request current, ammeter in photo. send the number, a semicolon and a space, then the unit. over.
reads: 13.5; A
